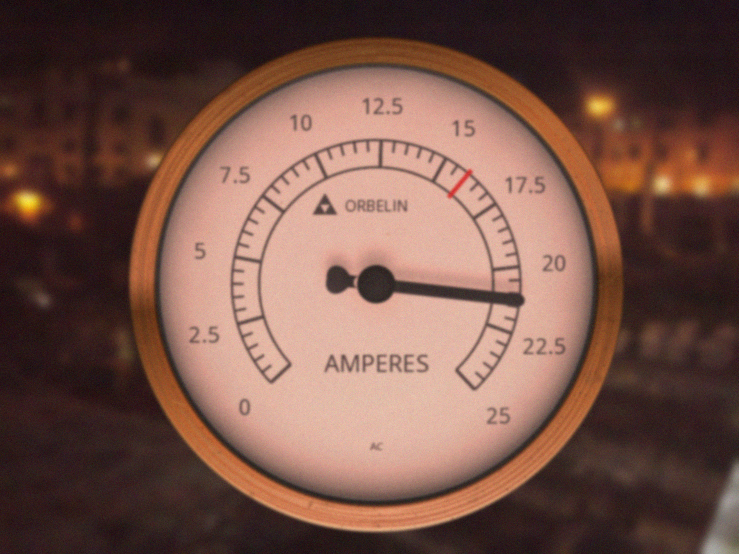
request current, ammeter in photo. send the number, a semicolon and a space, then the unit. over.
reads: 21.25; A
